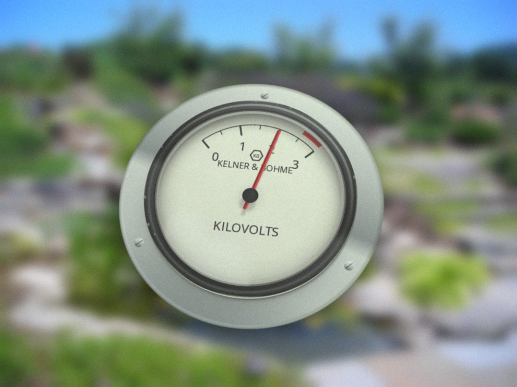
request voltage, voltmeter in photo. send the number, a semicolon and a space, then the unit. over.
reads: 2; kV
